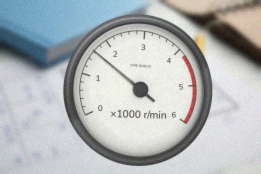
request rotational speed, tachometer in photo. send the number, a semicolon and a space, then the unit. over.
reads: 1600; rpm
